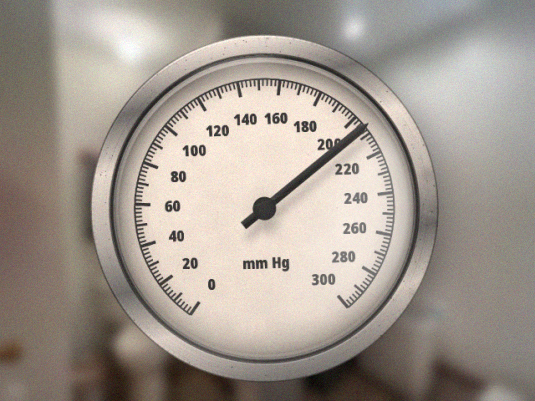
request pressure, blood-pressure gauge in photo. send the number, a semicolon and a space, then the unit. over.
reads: 206; mmHg
